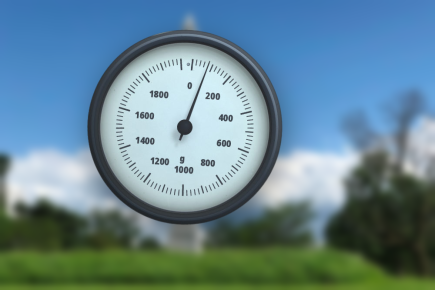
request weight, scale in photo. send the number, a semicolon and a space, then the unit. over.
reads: 80; g
